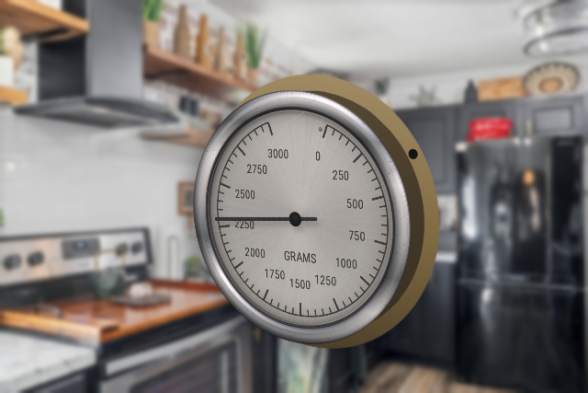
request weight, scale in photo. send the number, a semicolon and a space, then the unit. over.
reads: 2300; g
